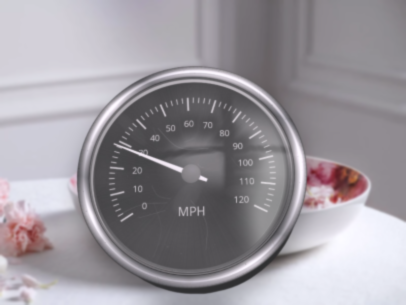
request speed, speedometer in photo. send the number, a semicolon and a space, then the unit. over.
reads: 28; mph
